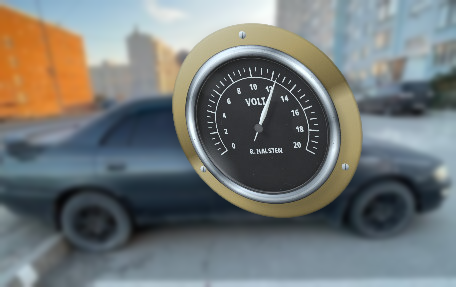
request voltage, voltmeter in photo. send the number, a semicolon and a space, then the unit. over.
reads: 12.5; V
